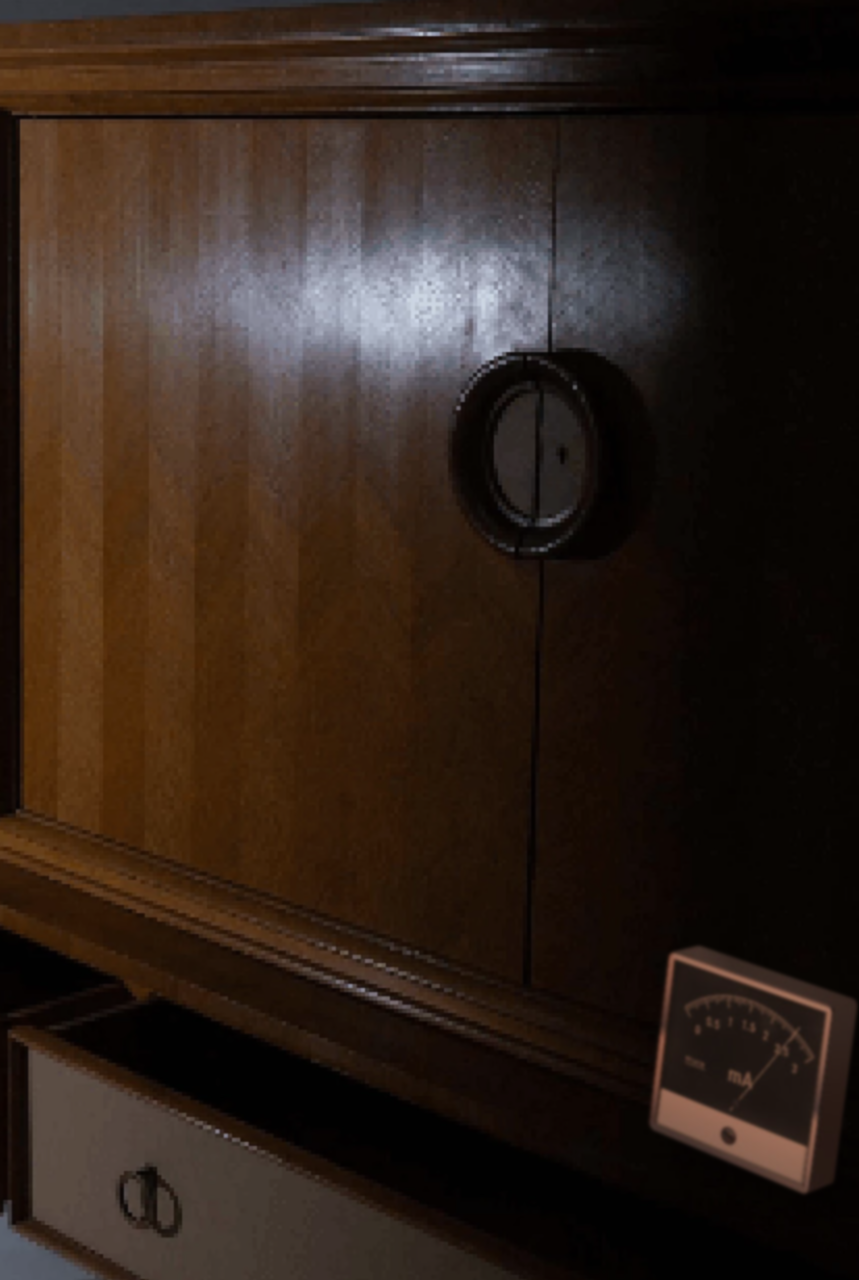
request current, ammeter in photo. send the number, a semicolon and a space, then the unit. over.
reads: 2.5; mA
